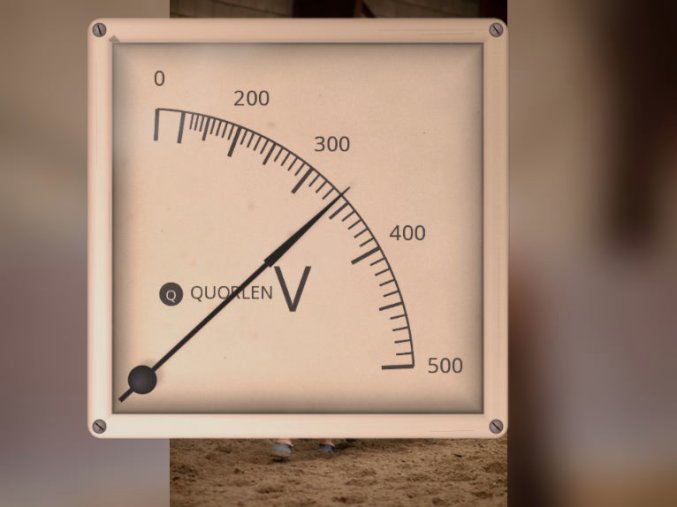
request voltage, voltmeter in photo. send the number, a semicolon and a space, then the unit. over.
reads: 340; V
